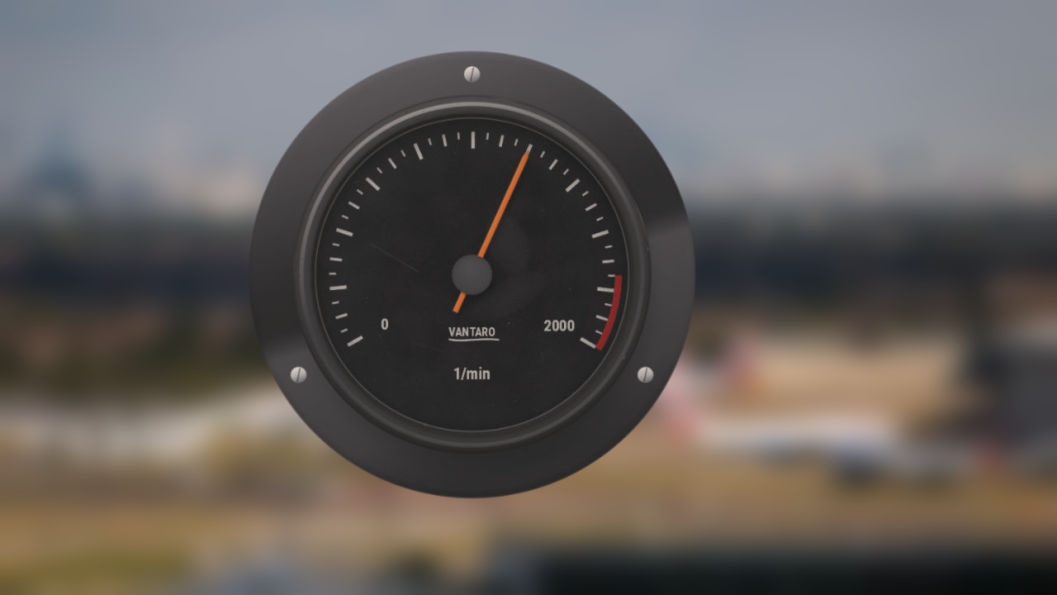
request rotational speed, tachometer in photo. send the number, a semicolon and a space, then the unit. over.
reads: 1200; rpm
